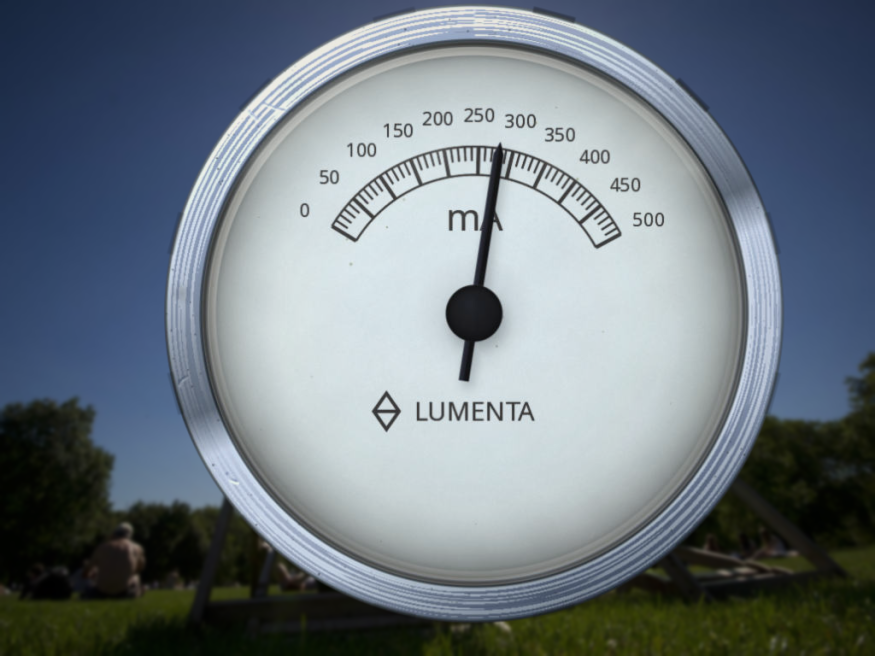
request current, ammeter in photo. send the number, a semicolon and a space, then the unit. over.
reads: 280; mA
